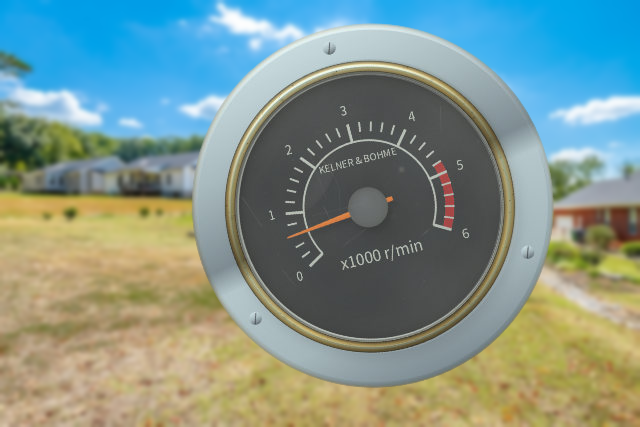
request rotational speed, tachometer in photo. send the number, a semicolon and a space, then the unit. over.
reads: 600; rpm
